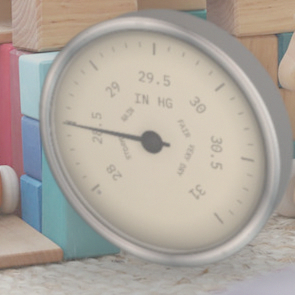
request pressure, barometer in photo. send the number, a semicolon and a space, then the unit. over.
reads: 28.5; inHg
